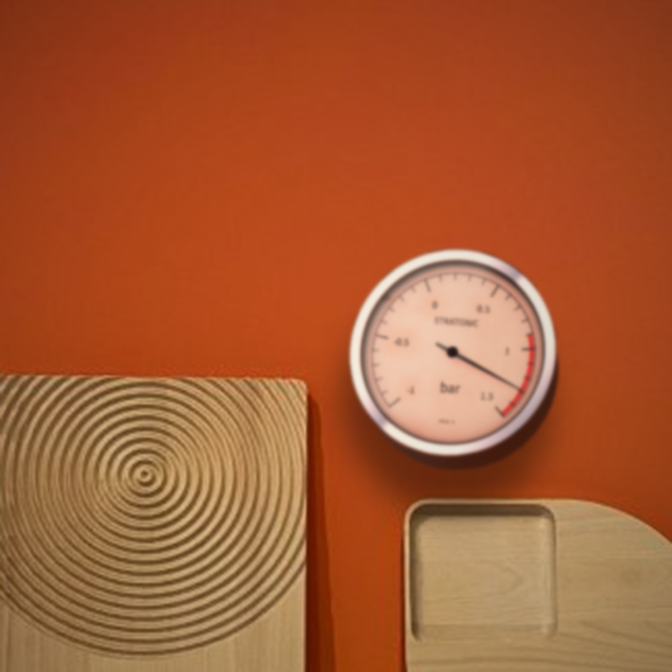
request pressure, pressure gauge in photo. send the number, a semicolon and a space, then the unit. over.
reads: 1.3; bar
